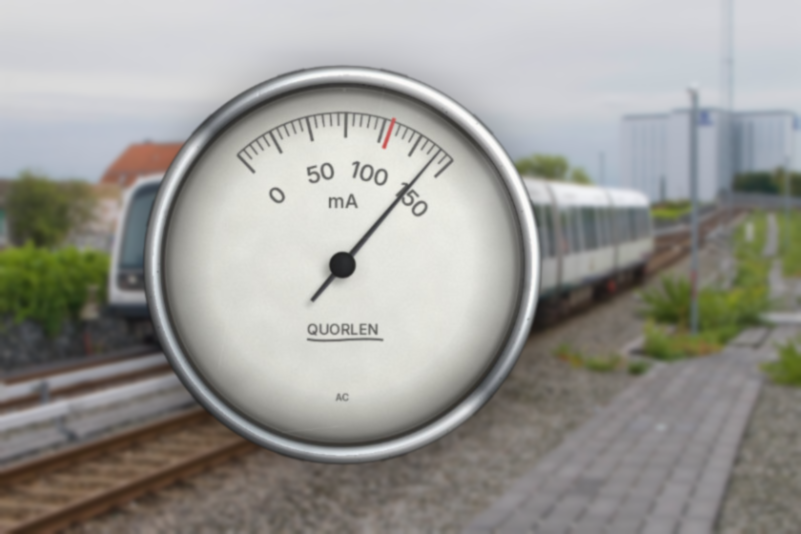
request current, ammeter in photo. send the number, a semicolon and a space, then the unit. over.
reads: 140; mA
